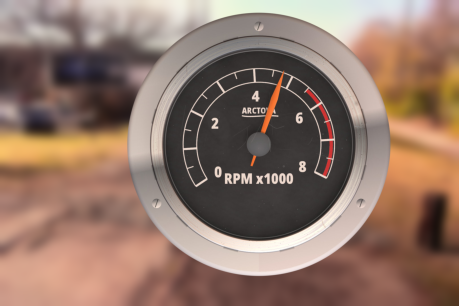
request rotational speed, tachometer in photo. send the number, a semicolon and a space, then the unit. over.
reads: 4750; rpm
